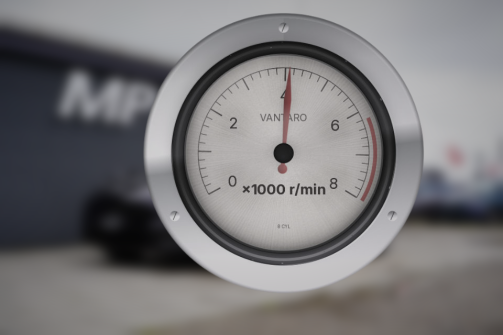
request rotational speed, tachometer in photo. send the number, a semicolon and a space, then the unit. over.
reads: 4100; rpm
